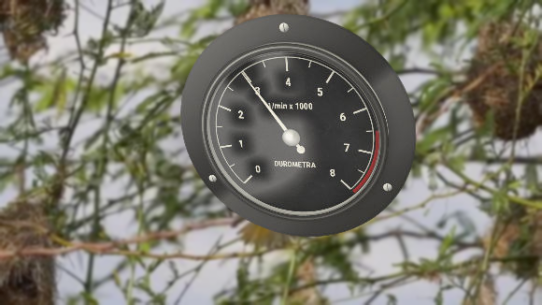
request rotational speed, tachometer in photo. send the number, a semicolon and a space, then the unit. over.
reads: 3000; rpm
